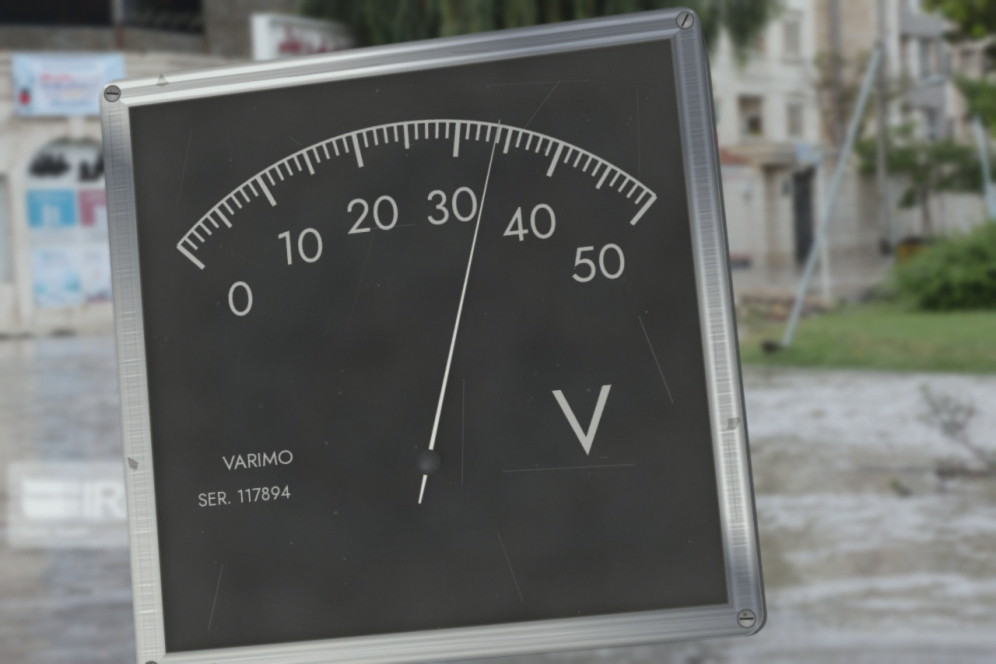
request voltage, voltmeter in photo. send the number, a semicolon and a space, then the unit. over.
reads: 34; V
